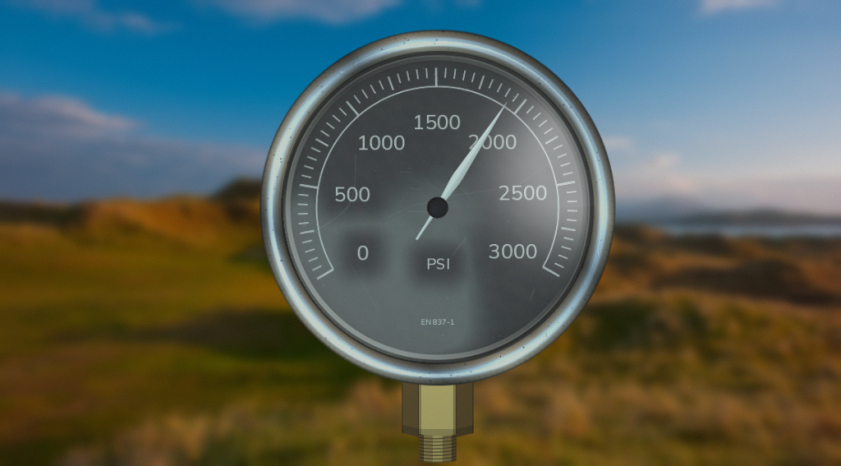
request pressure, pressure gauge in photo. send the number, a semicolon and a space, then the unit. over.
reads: 1925; psi
